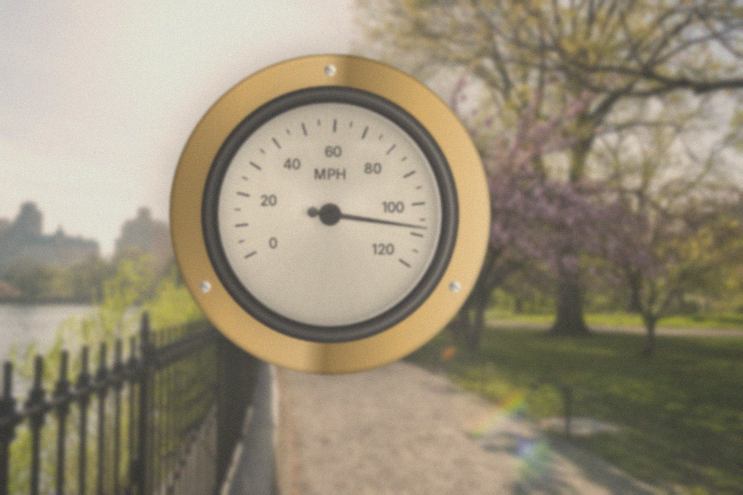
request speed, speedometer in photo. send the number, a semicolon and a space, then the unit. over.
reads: 107.5; mph
